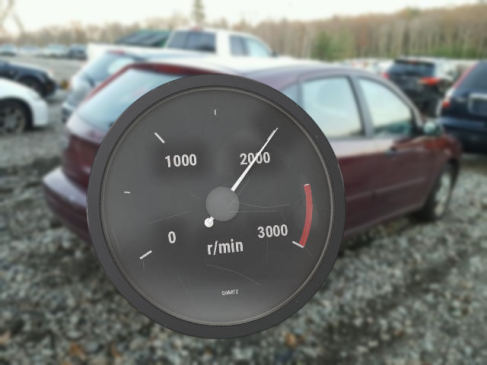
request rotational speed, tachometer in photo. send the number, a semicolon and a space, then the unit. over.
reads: 2000; rpm
